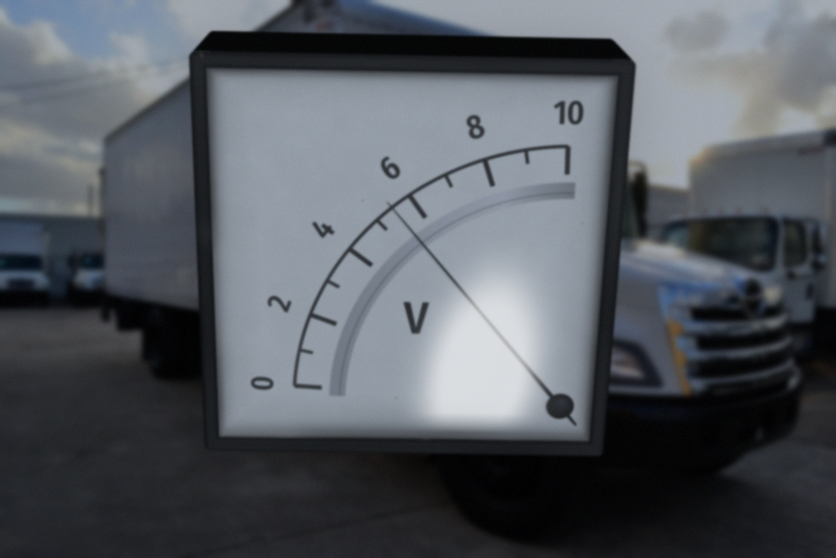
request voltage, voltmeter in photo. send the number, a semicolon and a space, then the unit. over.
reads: 5.5; V
